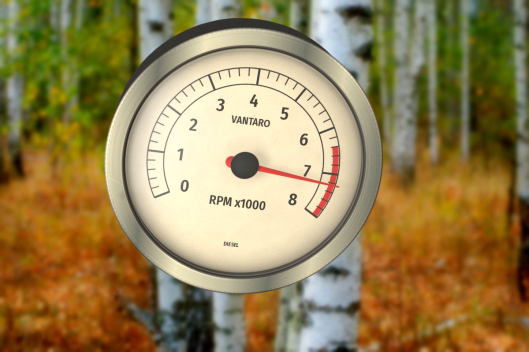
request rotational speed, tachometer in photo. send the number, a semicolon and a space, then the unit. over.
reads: 7200; rpm
